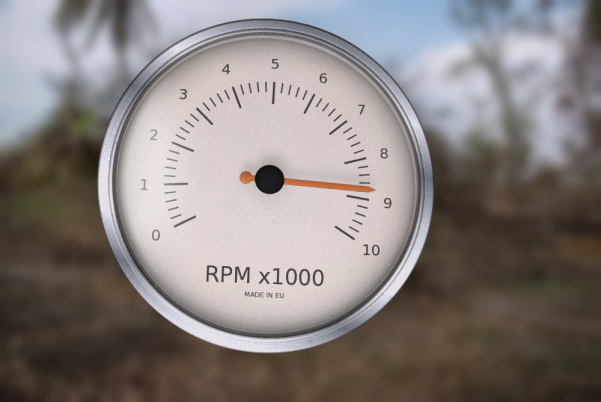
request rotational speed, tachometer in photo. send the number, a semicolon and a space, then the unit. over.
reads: 8800; rpm
